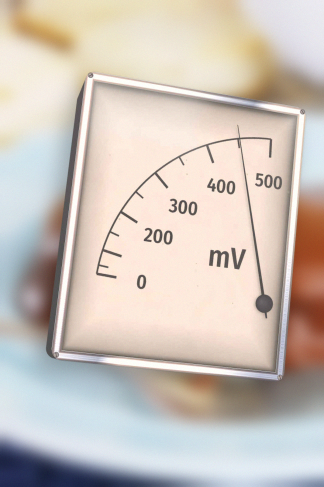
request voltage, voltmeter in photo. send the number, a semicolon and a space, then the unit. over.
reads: 450; mV
